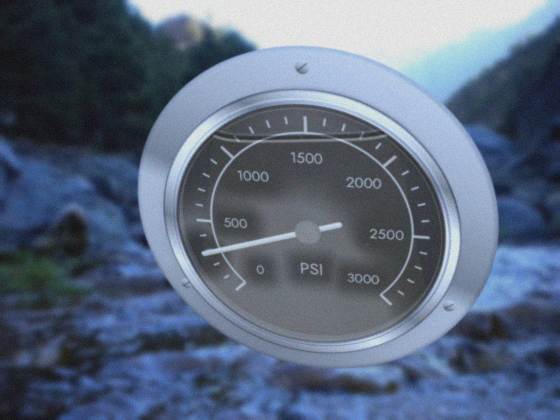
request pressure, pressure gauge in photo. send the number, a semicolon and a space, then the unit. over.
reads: 300; psi
